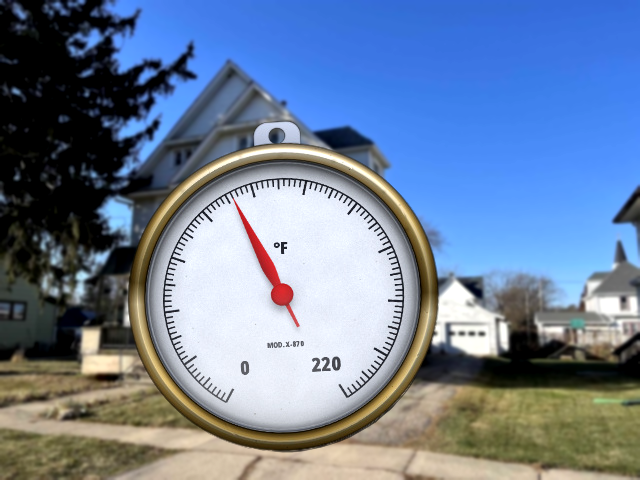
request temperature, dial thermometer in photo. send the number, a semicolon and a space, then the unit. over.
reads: 92; °F
